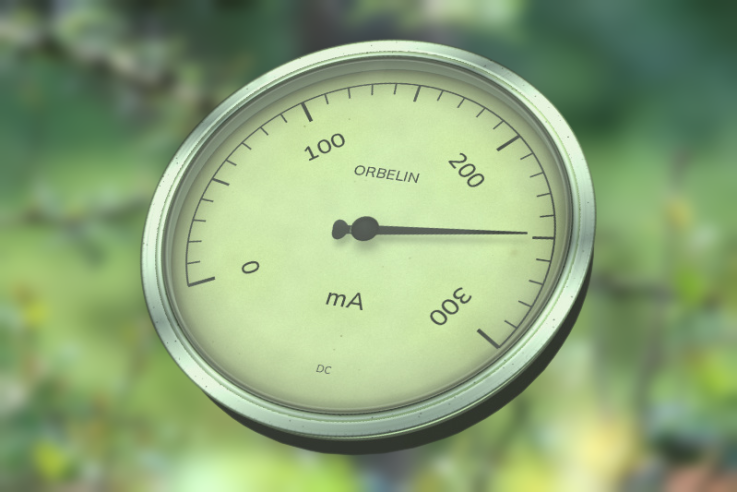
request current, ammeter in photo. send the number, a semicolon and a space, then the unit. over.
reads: 250; mA
